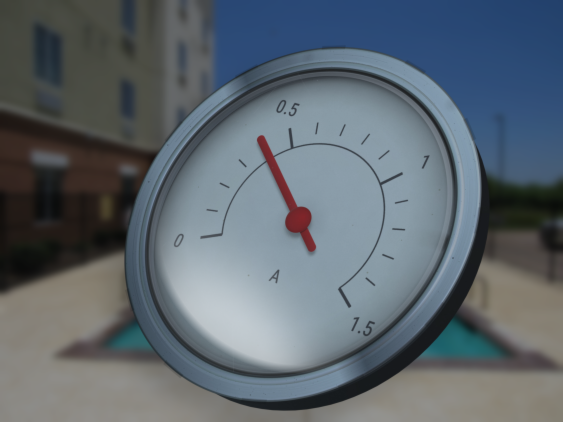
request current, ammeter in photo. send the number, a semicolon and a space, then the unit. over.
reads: 0.4; A
